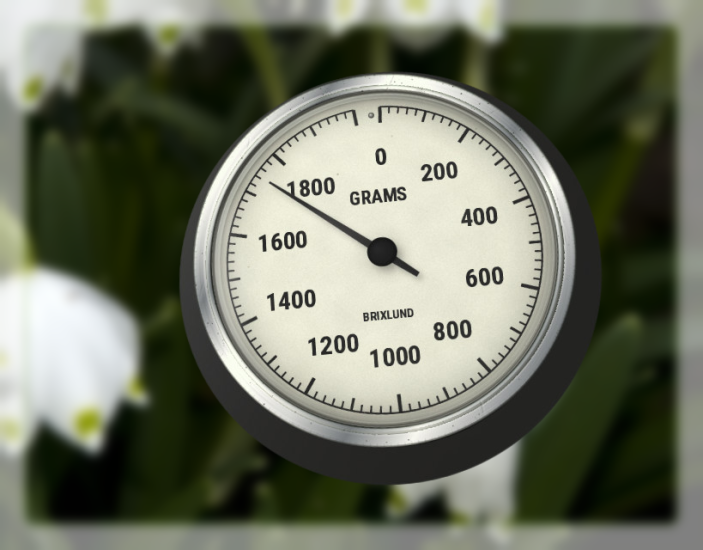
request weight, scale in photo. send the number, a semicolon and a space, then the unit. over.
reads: 1740; g
